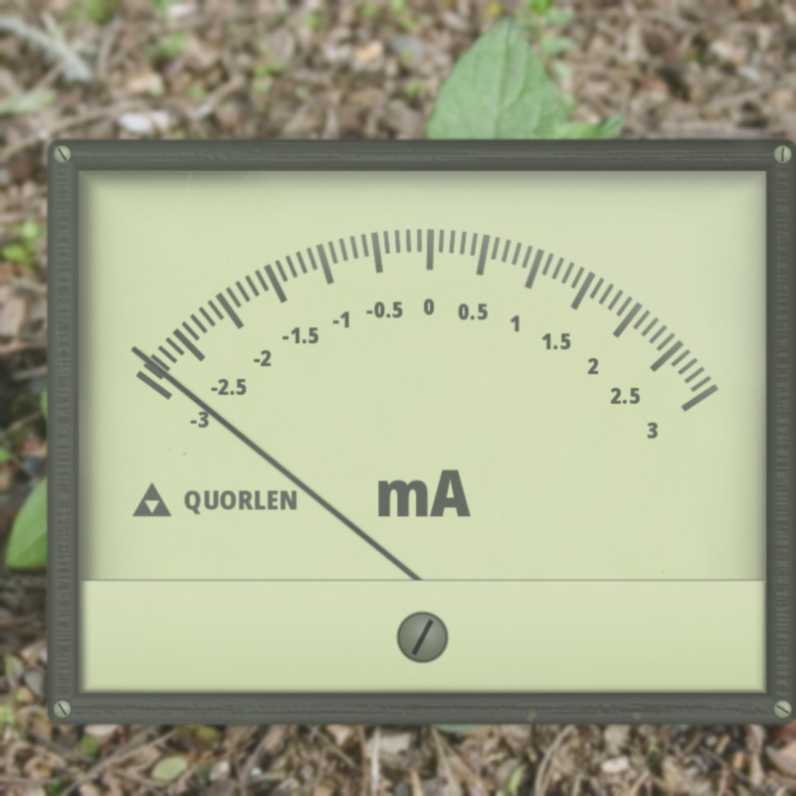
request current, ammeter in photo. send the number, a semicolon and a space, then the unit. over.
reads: -2.85; mA
